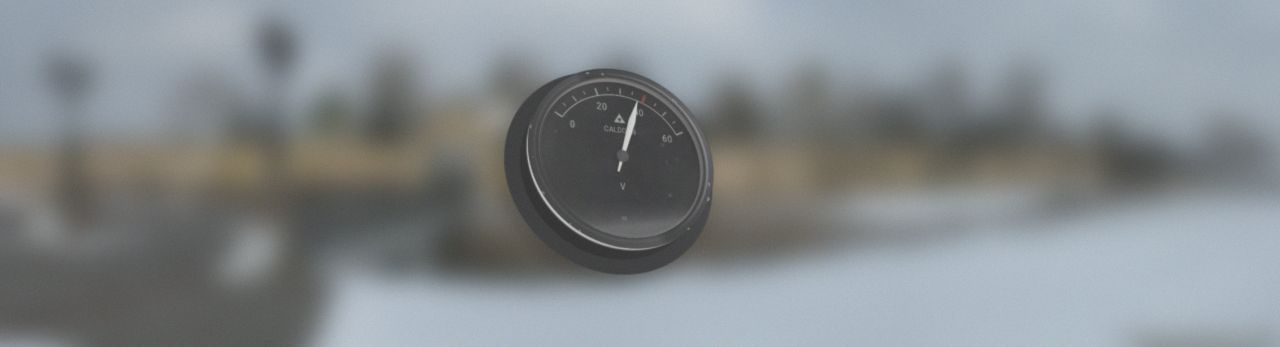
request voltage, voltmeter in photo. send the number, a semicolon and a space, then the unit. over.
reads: 37.5; V
